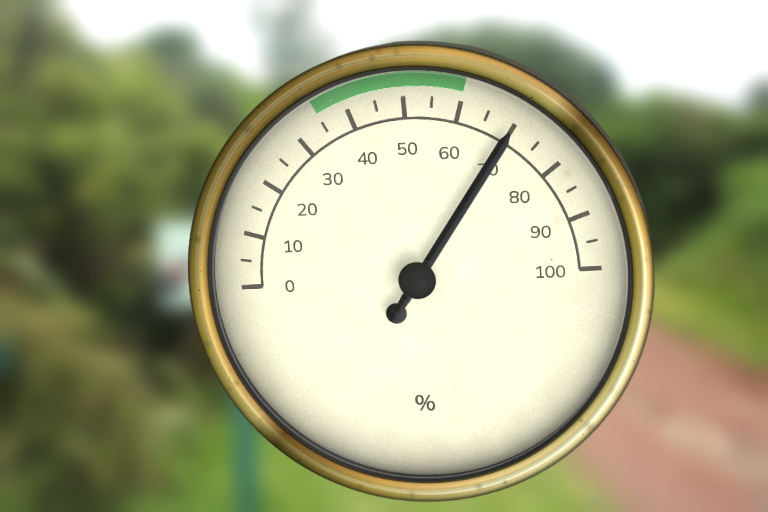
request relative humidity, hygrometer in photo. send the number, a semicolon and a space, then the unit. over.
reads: 70; %
